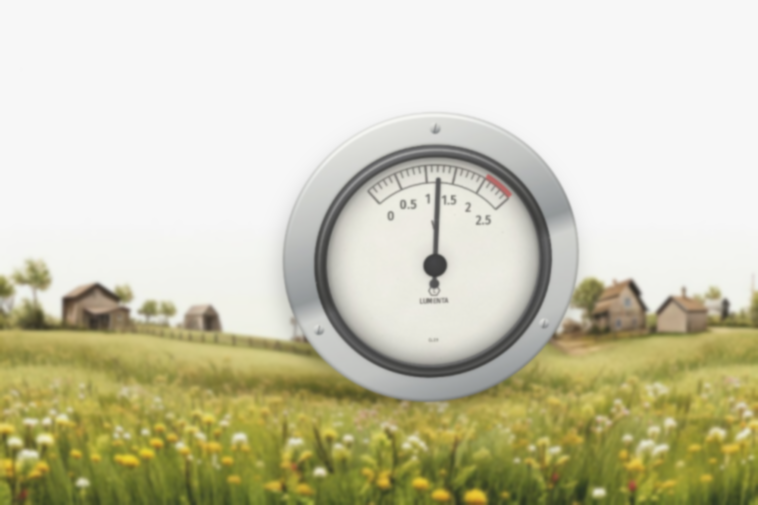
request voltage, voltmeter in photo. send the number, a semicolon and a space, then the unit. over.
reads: 1.2; V
